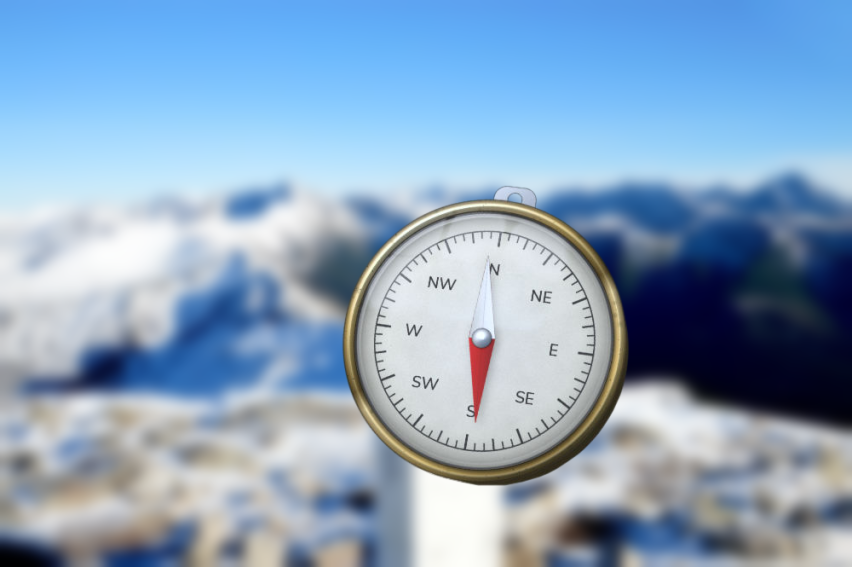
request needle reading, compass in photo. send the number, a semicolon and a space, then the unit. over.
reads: 175; °
